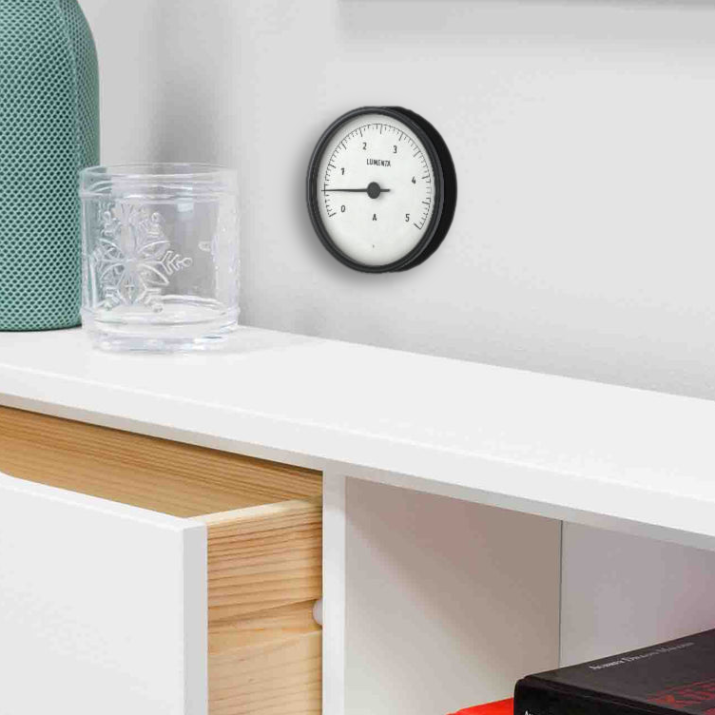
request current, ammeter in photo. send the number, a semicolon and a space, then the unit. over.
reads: 0.5; A
